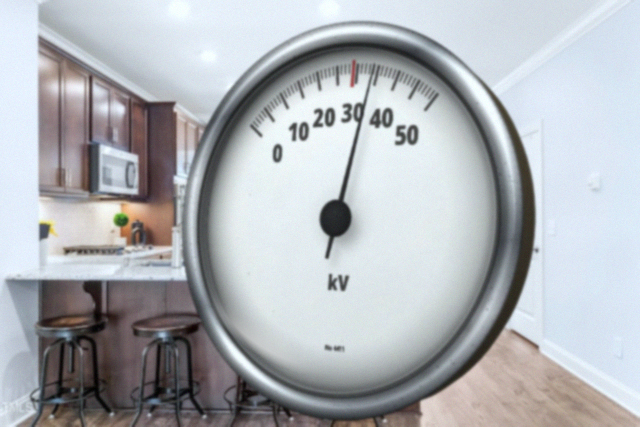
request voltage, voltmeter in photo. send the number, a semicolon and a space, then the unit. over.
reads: 35; kV
